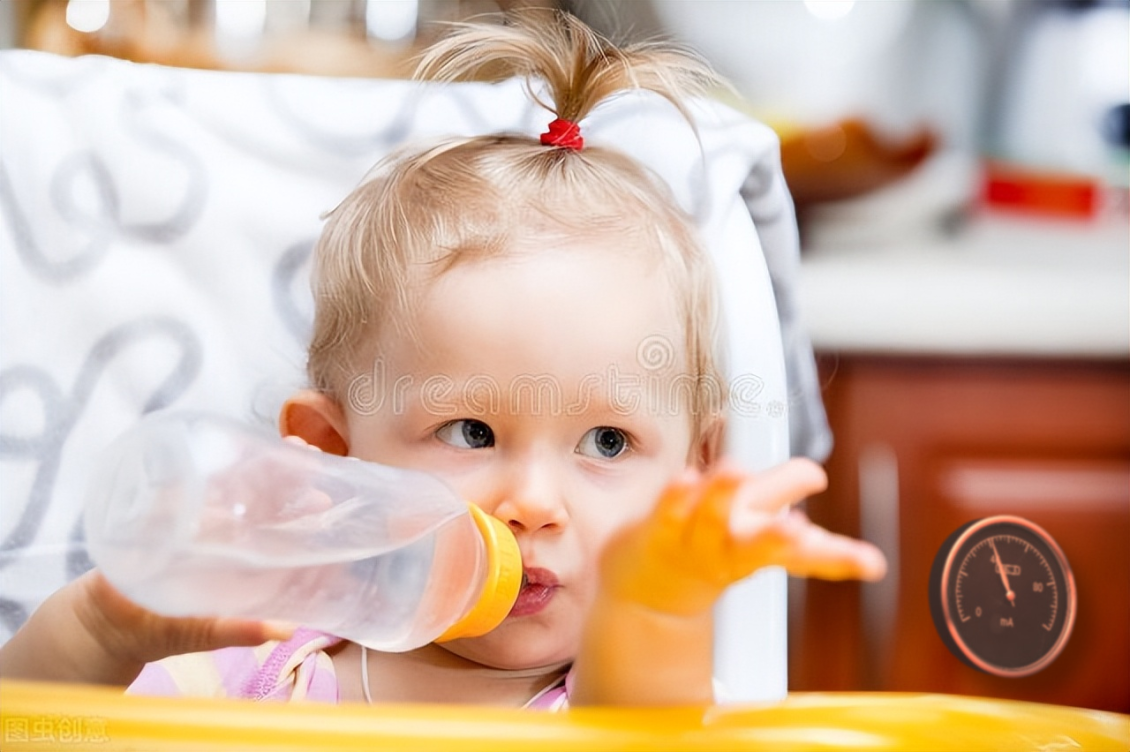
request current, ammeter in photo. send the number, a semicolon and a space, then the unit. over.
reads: 40; mA
